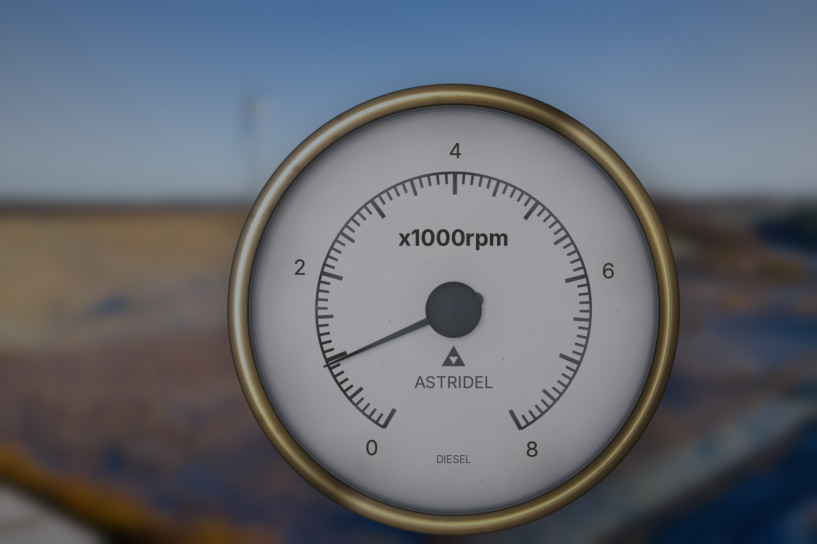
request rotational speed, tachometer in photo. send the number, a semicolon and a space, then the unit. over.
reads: 950; rpm
